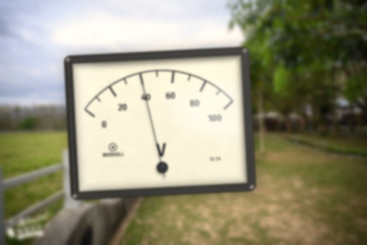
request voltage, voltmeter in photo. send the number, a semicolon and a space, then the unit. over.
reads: 40; V
